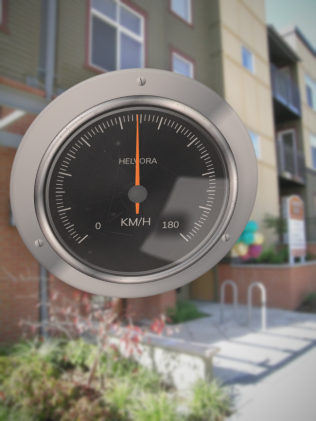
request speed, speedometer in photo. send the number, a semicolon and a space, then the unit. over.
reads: 88; km/h
